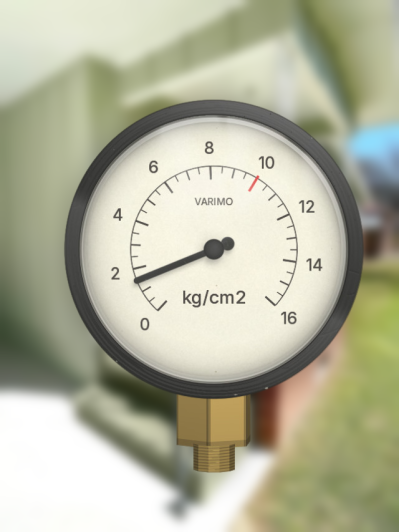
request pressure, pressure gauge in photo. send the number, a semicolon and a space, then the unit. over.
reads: 1.5; kg/cm²
